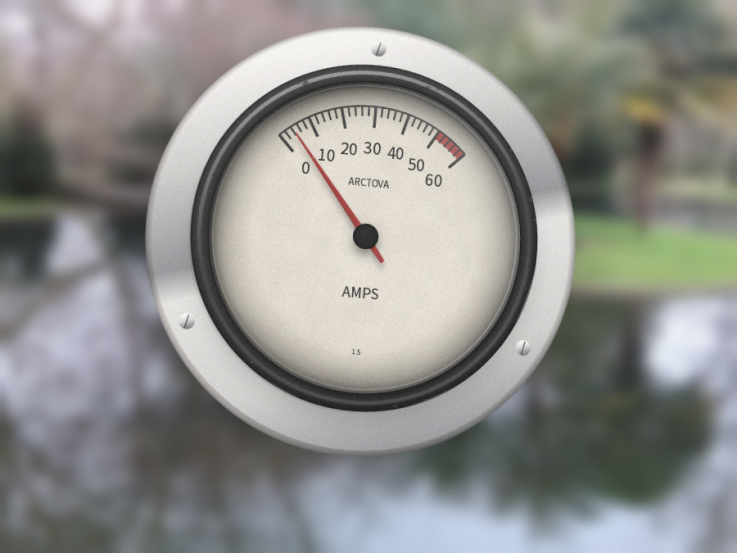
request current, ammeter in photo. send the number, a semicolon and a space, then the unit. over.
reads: 4; A
